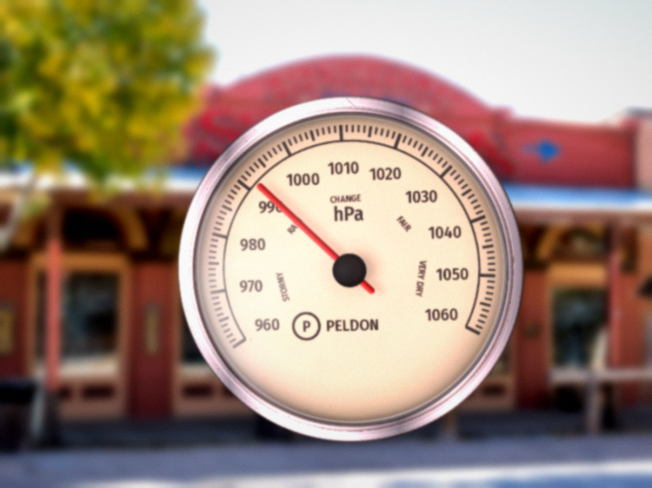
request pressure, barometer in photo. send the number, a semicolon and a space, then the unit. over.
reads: 992; hPa
